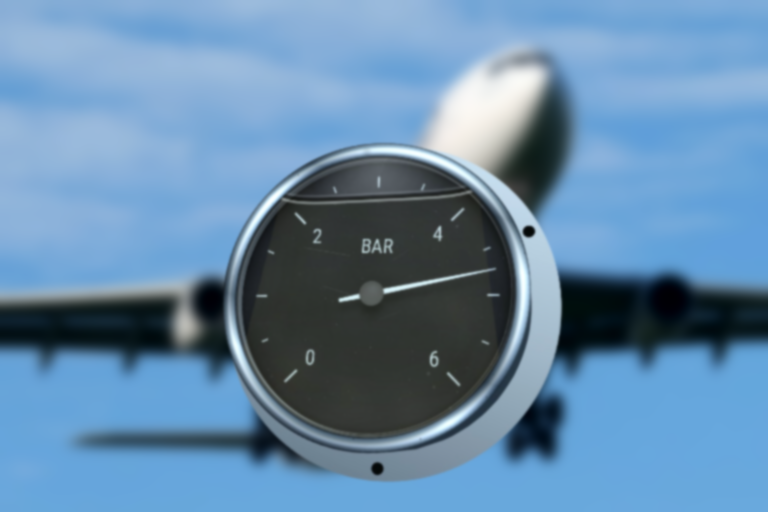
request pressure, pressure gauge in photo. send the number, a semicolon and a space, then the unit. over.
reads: 4.75; bar
